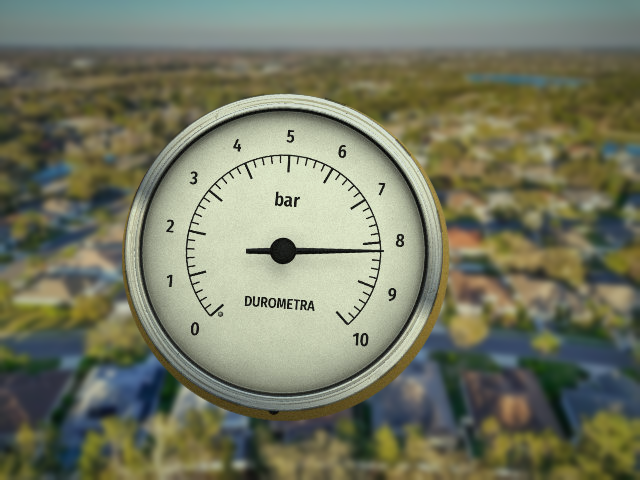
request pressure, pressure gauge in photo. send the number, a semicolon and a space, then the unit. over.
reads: 8.2; bar
